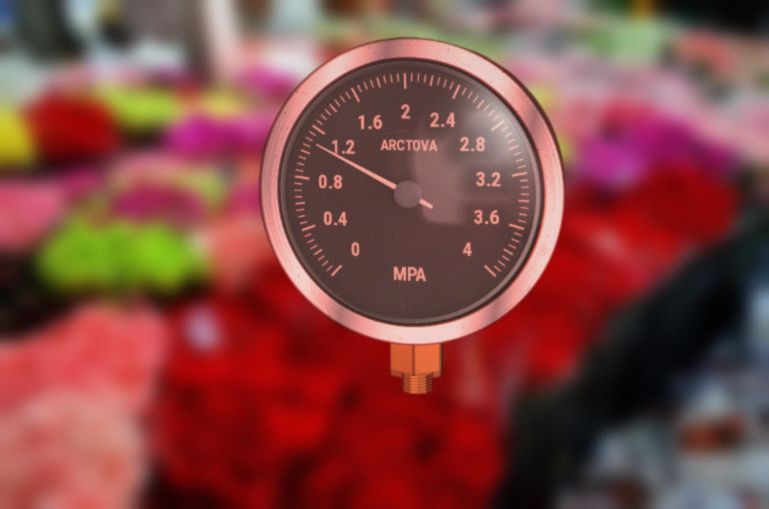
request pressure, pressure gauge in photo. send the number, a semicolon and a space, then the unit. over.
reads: 1.1; MPa
